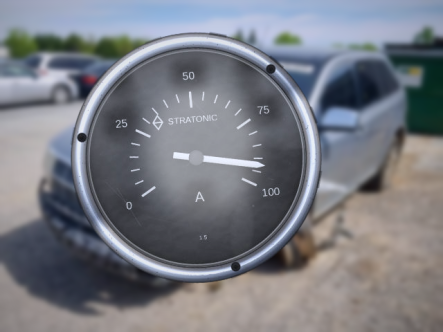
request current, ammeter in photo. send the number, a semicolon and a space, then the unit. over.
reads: 92.5; A
